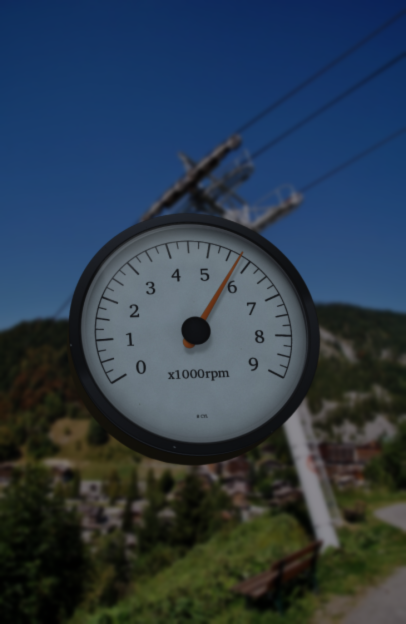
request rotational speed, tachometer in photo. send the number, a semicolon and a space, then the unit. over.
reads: 5750; rpm
